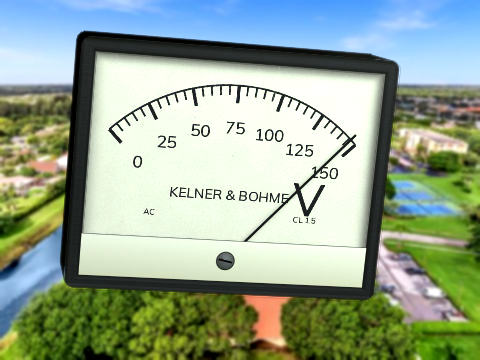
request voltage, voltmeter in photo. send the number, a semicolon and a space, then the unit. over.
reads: 145; V
